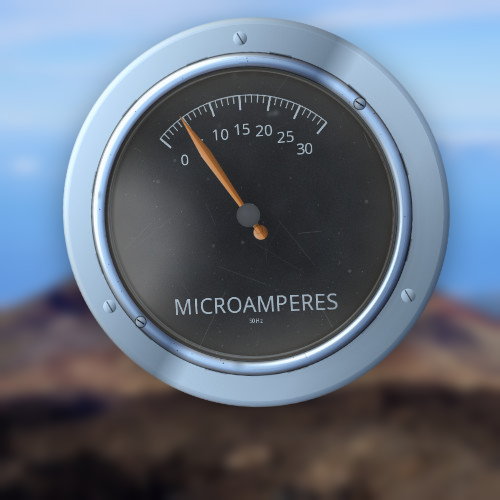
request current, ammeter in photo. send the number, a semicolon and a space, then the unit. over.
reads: 5; µA
